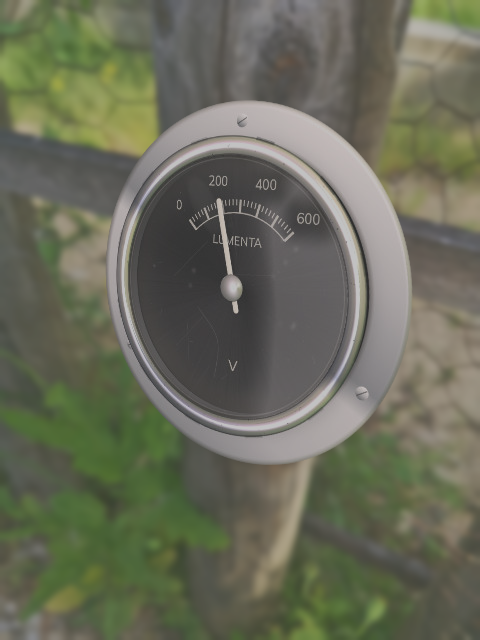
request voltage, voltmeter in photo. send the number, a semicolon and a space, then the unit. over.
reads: 200; V
